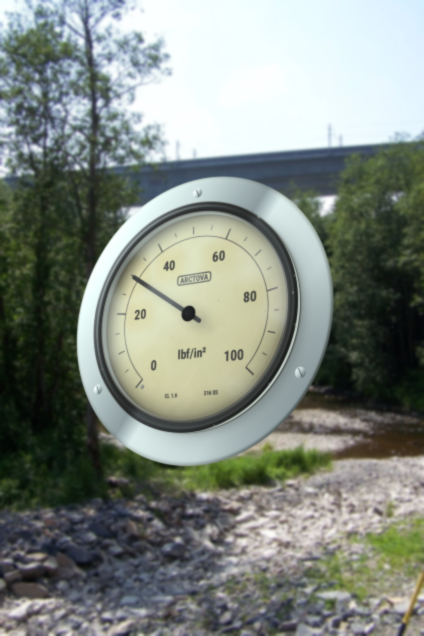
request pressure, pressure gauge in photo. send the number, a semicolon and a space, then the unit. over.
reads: 30; psi
